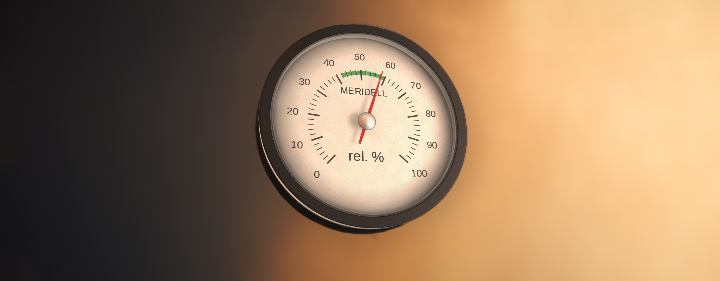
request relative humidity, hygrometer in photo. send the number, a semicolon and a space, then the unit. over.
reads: 58; %
